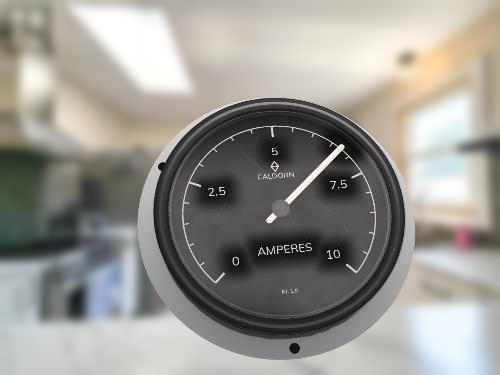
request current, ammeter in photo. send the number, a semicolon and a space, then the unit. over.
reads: 6.75; A
